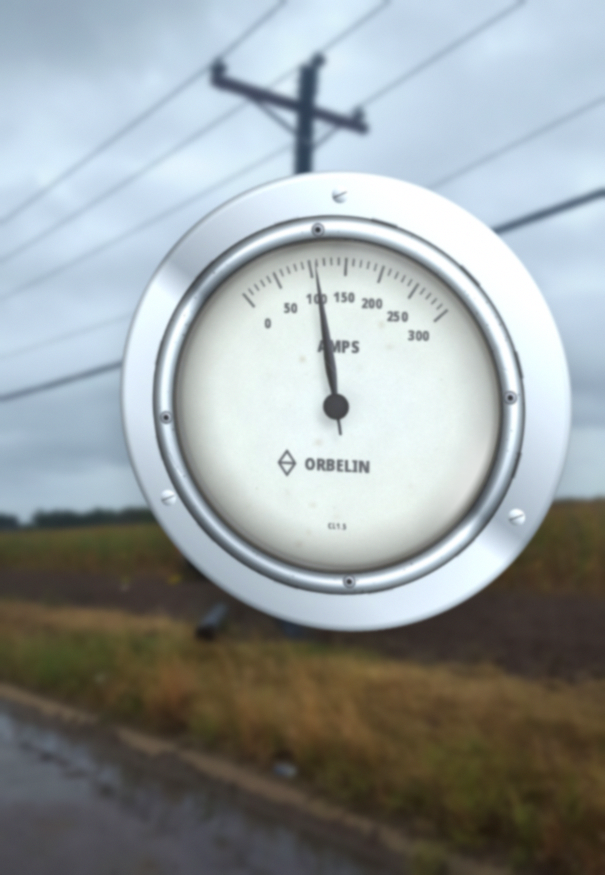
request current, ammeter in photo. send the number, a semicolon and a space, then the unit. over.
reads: 110; A
